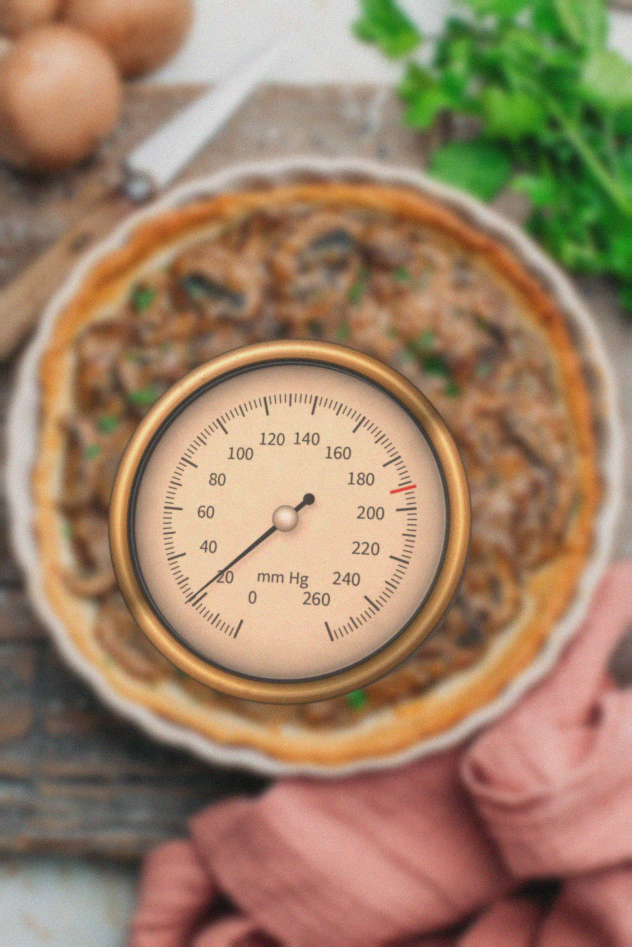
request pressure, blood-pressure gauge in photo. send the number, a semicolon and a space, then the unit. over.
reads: 22; mmHg
